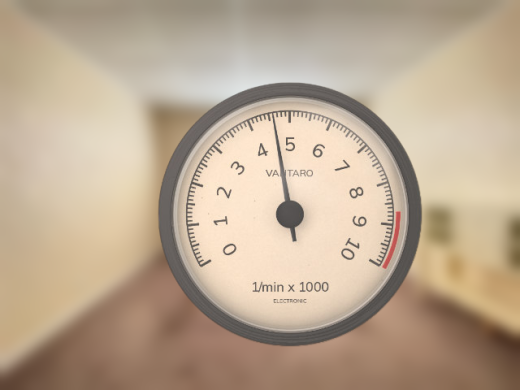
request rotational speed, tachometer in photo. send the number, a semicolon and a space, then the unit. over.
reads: 4600; rpm
